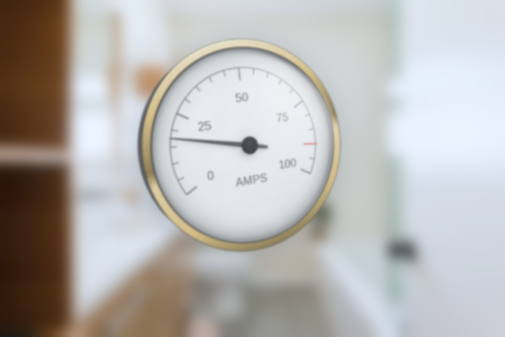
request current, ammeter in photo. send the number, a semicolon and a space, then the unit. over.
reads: 17.5; A
